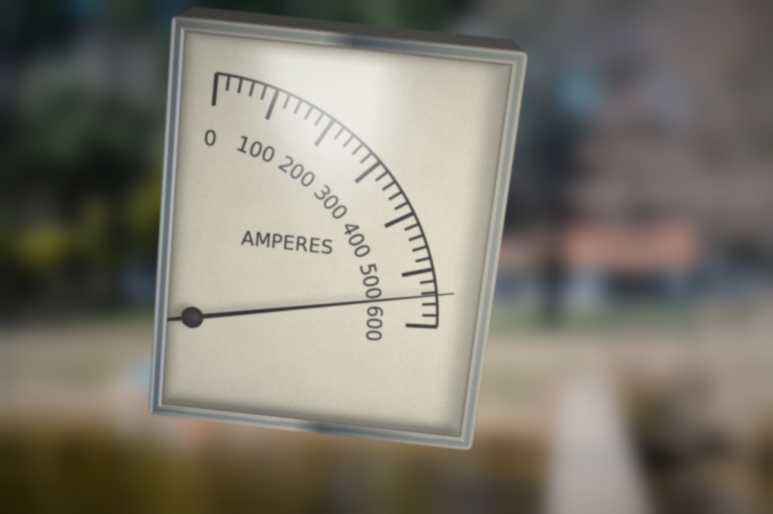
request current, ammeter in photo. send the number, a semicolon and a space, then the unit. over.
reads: 540; A
